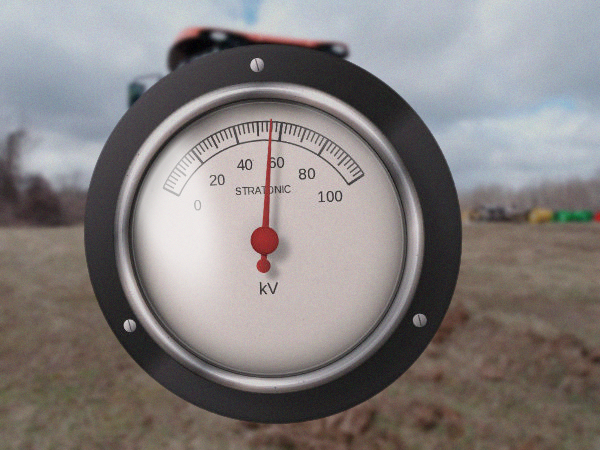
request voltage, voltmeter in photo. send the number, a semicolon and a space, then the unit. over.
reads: 56; kV
